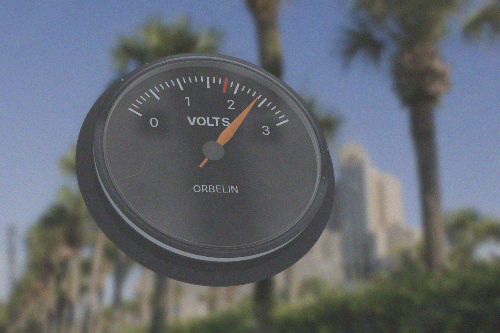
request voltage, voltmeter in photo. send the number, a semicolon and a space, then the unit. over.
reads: 2.4; V
